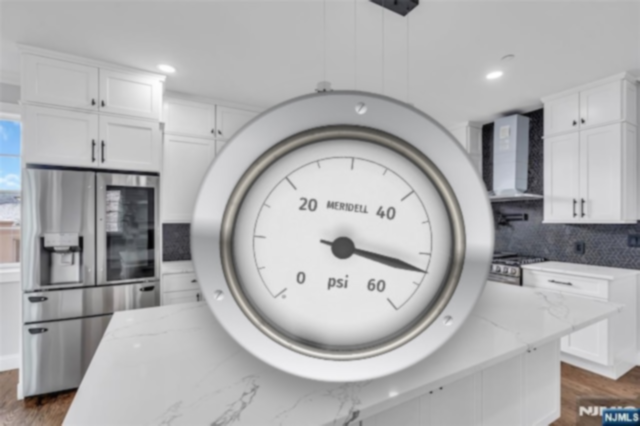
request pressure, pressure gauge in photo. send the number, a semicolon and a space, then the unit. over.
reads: 52.5; psi
